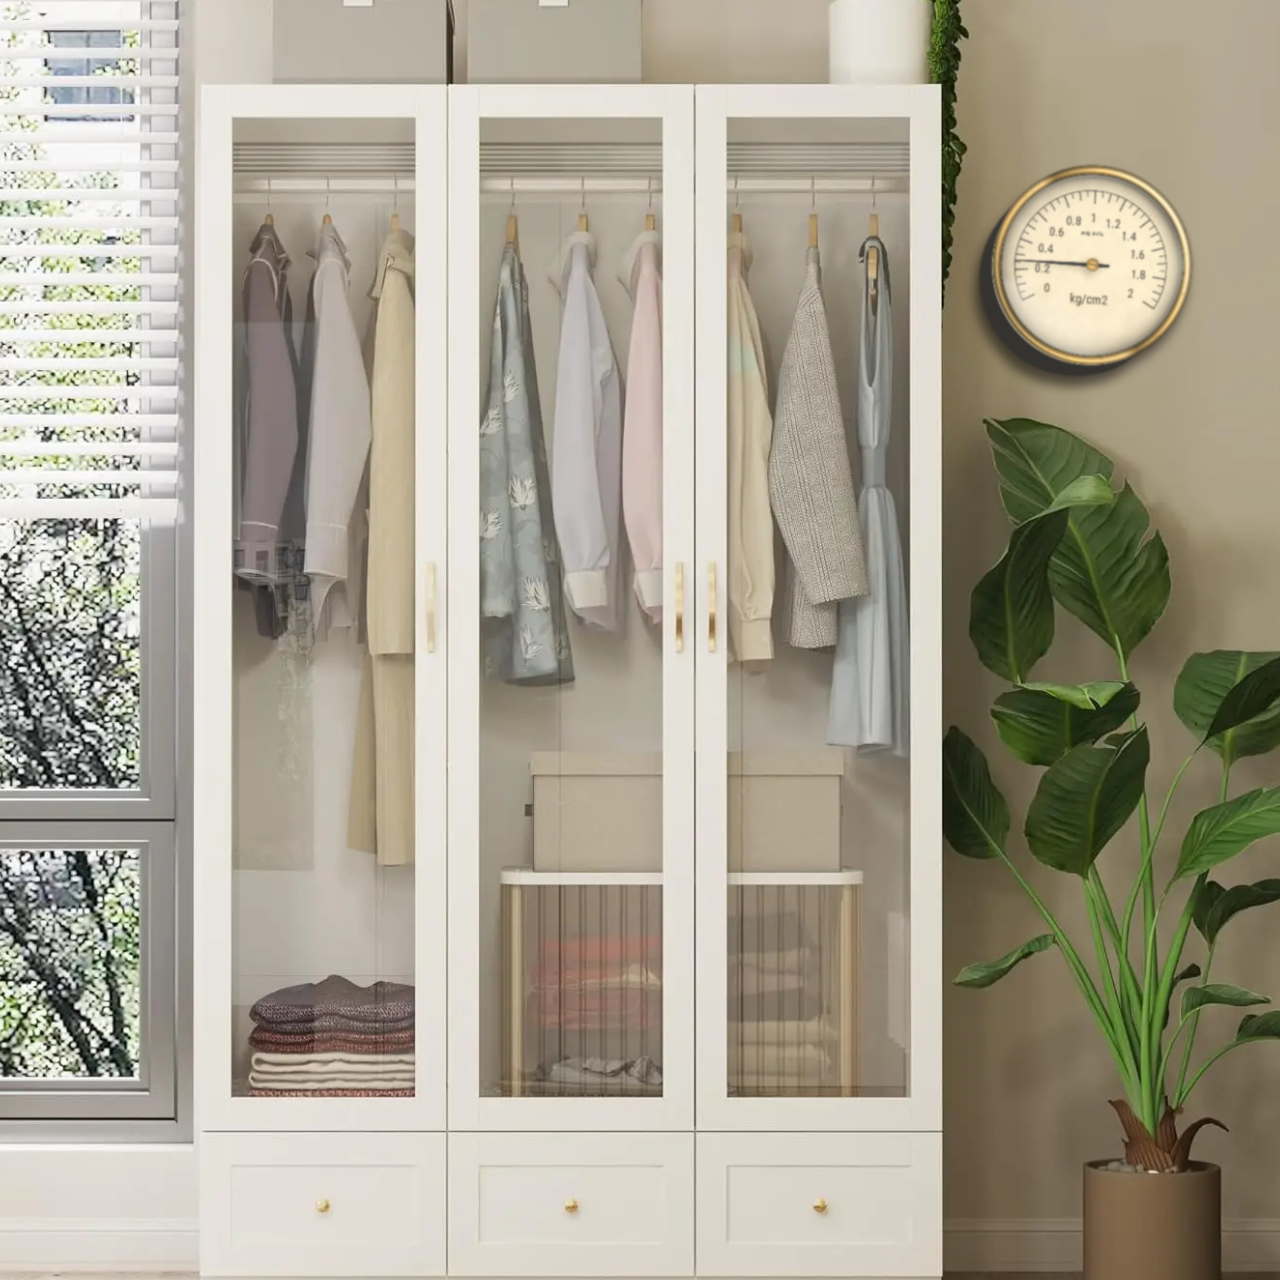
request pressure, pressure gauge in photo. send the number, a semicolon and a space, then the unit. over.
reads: 0.25; kg/cm²
